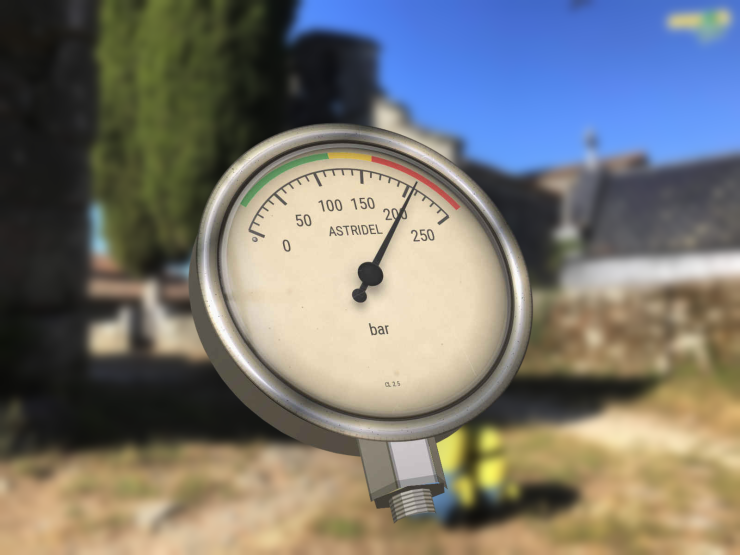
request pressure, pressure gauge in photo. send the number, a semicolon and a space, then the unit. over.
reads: 205; bar
